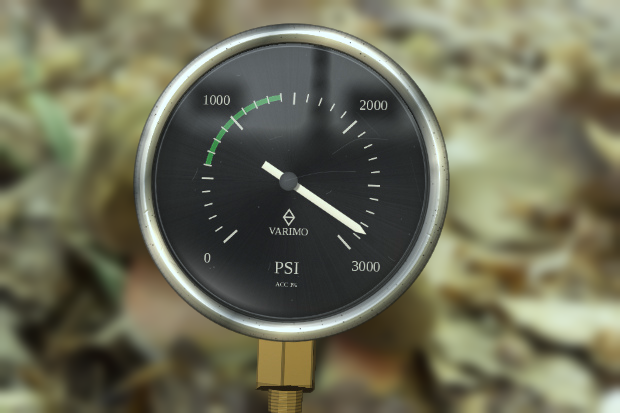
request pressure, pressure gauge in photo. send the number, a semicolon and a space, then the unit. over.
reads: 2850; psi
